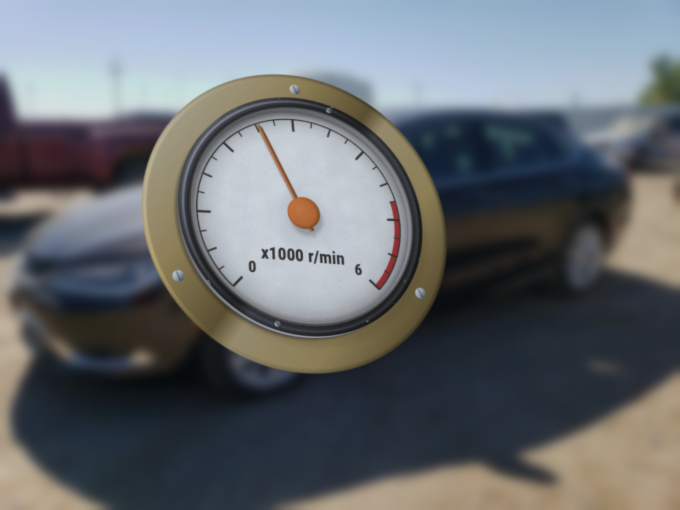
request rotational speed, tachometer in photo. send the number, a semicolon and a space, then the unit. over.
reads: 2500; rpm
